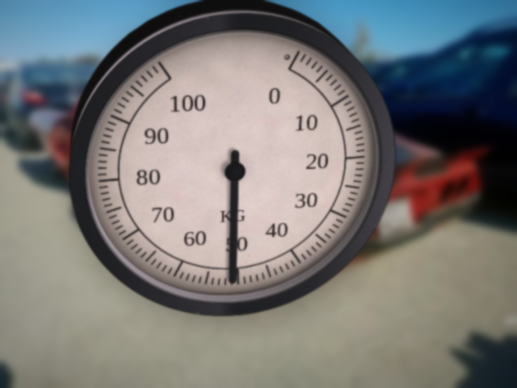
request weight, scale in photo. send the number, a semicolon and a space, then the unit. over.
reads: 51; kg
